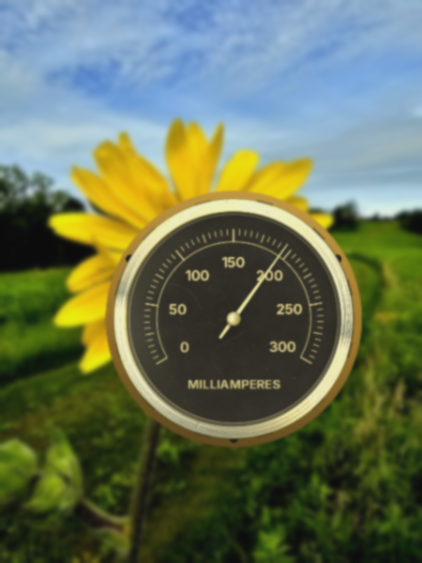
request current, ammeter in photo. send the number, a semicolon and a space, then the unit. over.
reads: 195; mA
